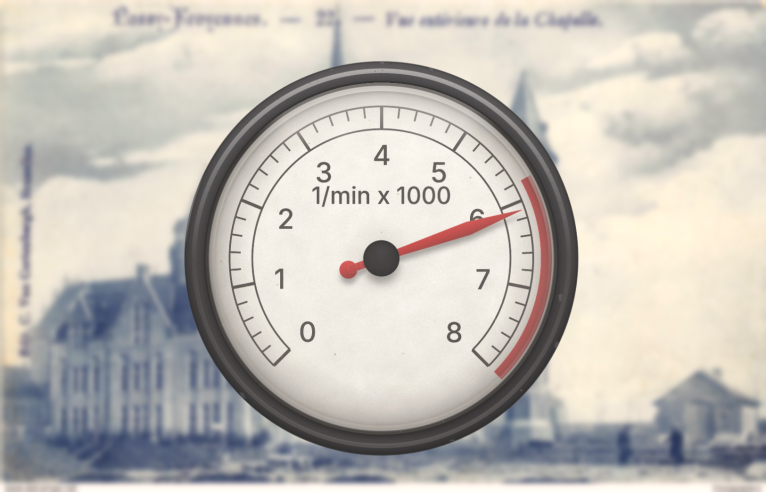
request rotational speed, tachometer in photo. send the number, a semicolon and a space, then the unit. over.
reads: 6100; rpm
